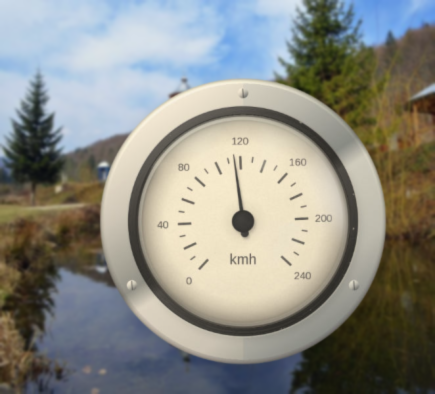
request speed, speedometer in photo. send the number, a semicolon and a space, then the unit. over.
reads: 115; km/h
